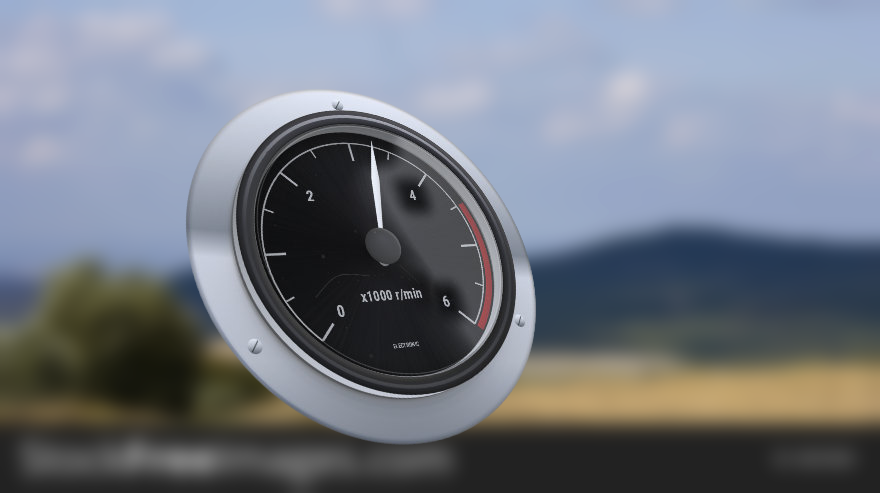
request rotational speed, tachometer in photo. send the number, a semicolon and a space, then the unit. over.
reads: 3250; rpm
